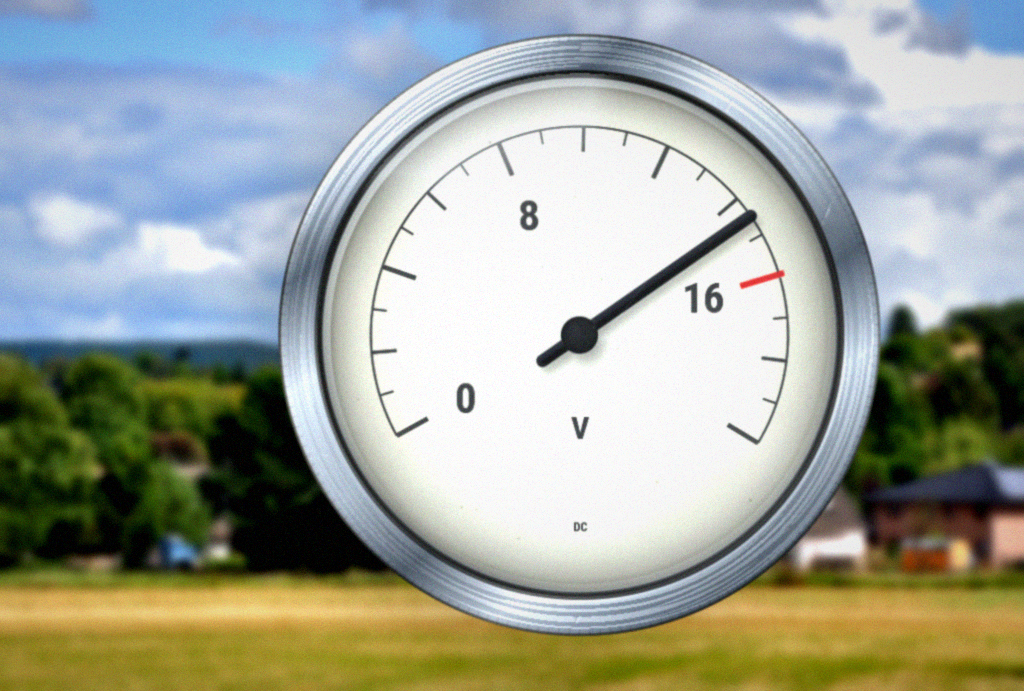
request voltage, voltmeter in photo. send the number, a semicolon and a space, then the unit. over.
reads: 14.5; V
